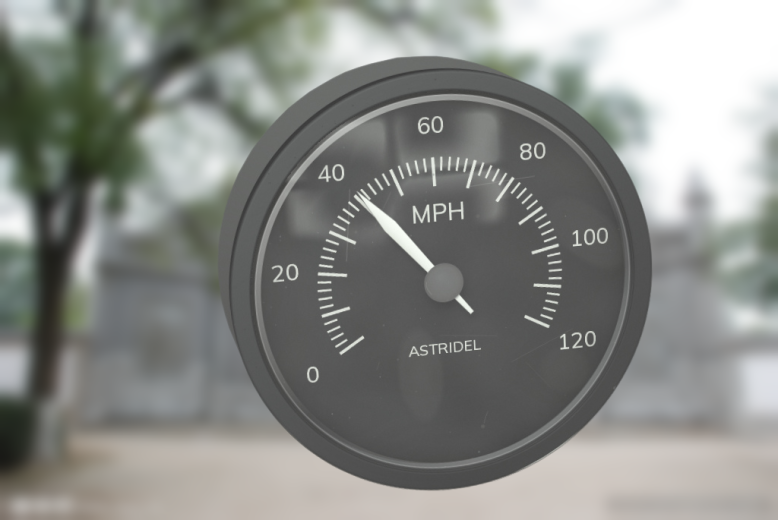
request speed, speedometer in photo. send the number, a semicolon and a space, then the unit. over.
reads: 41; mph
